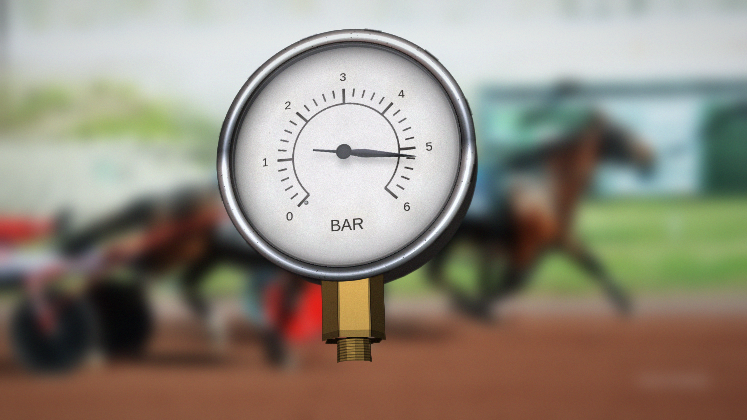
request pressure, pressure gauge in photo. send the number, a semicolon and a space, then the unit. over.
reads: 5.2; bar
